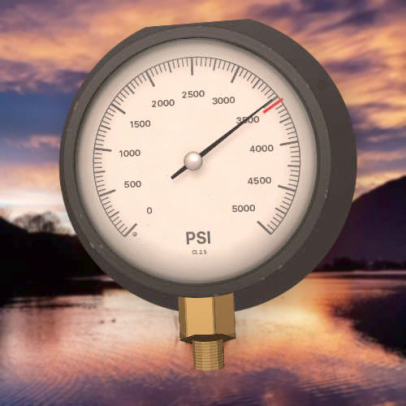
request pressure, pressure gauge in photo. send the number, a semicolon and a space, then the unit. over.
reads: 3500; psi
